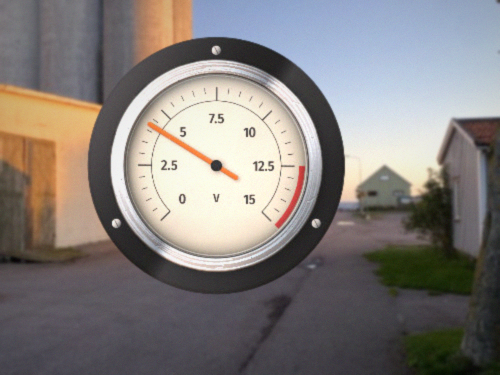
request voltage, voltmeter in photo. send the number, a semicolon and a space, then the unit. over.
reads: 4.25; V
